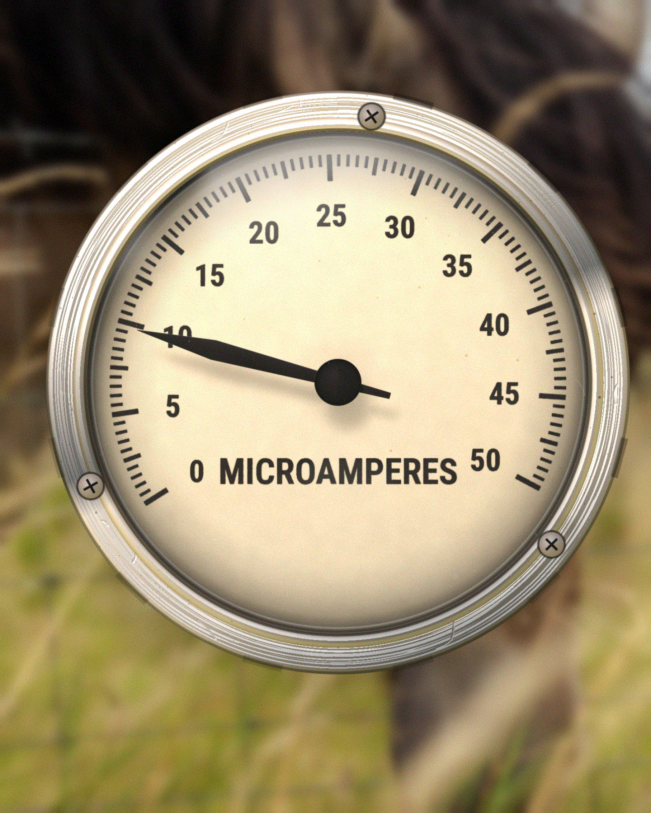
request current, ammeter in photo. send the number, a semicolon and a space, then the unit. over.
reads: 9.75; µA
